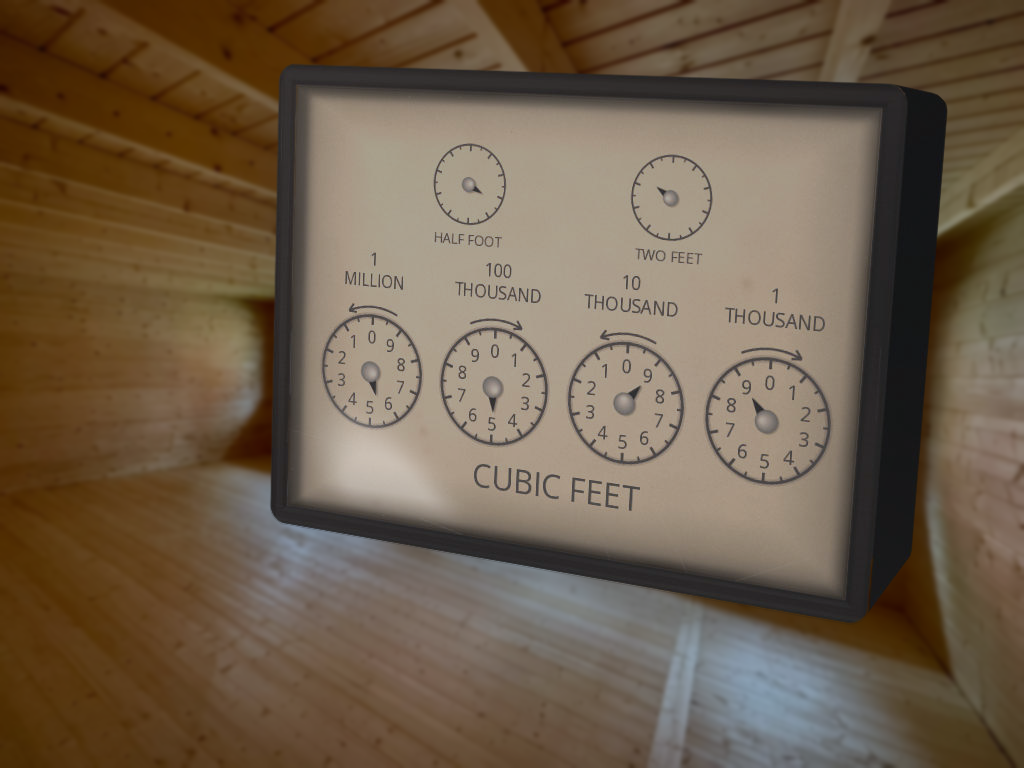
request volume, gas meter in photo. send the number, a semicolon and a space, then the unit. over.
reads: 548900; ft³
